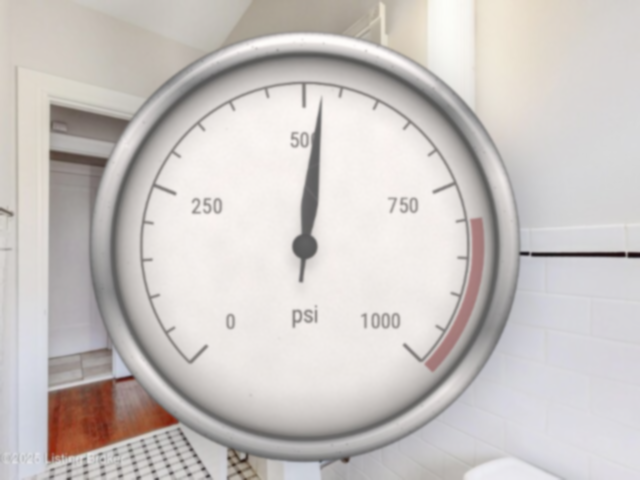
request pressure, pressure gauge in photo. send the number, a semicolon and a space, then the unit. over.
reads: 525; psi
